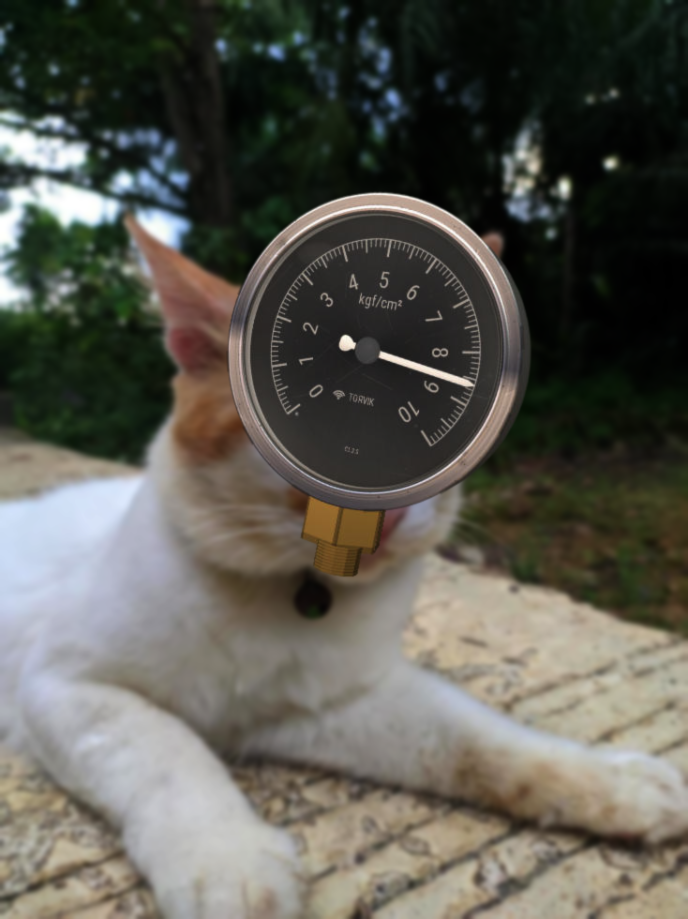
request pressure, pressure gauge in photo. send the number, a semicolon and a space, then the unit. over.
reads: 8.6; kg/cm²
